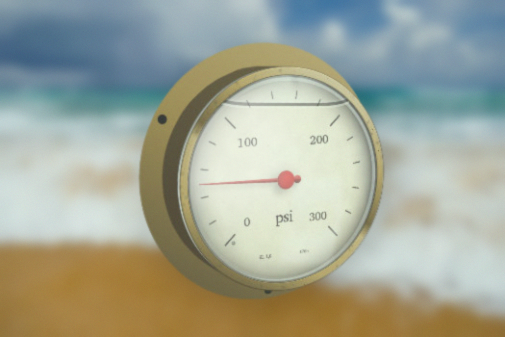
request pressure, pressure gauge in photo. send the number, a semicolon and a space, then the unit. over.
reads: 50; psi
